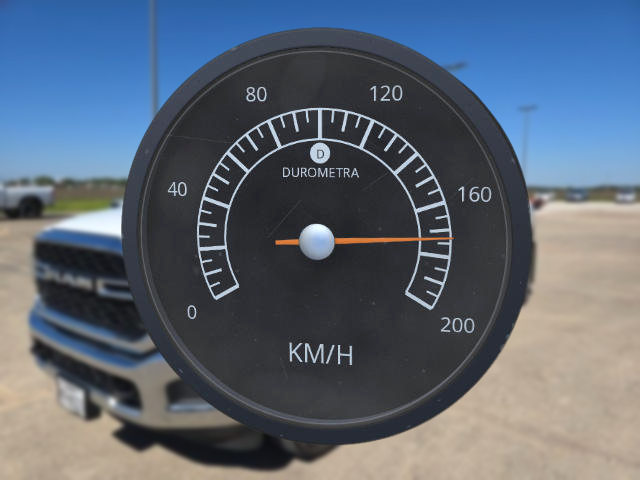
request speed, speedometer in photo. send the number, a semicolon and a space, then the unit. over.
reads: 172.5; km/h
